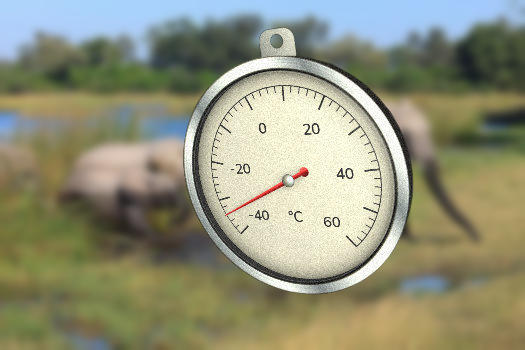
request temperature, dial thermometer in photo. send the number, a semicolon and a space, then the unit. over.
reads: -34; °C
